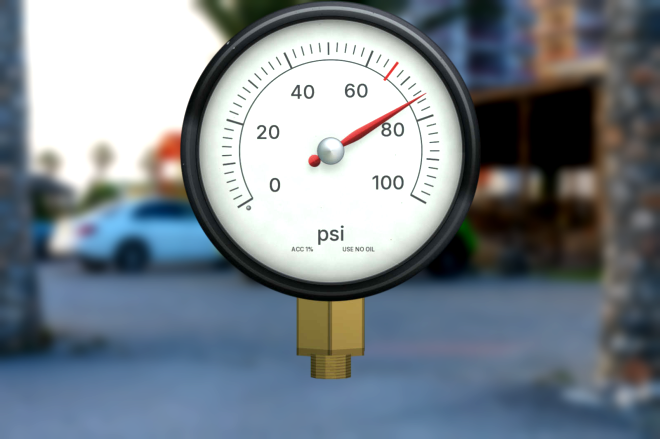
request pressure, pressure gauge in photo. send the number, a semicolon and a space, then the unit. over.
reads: 75; psi
